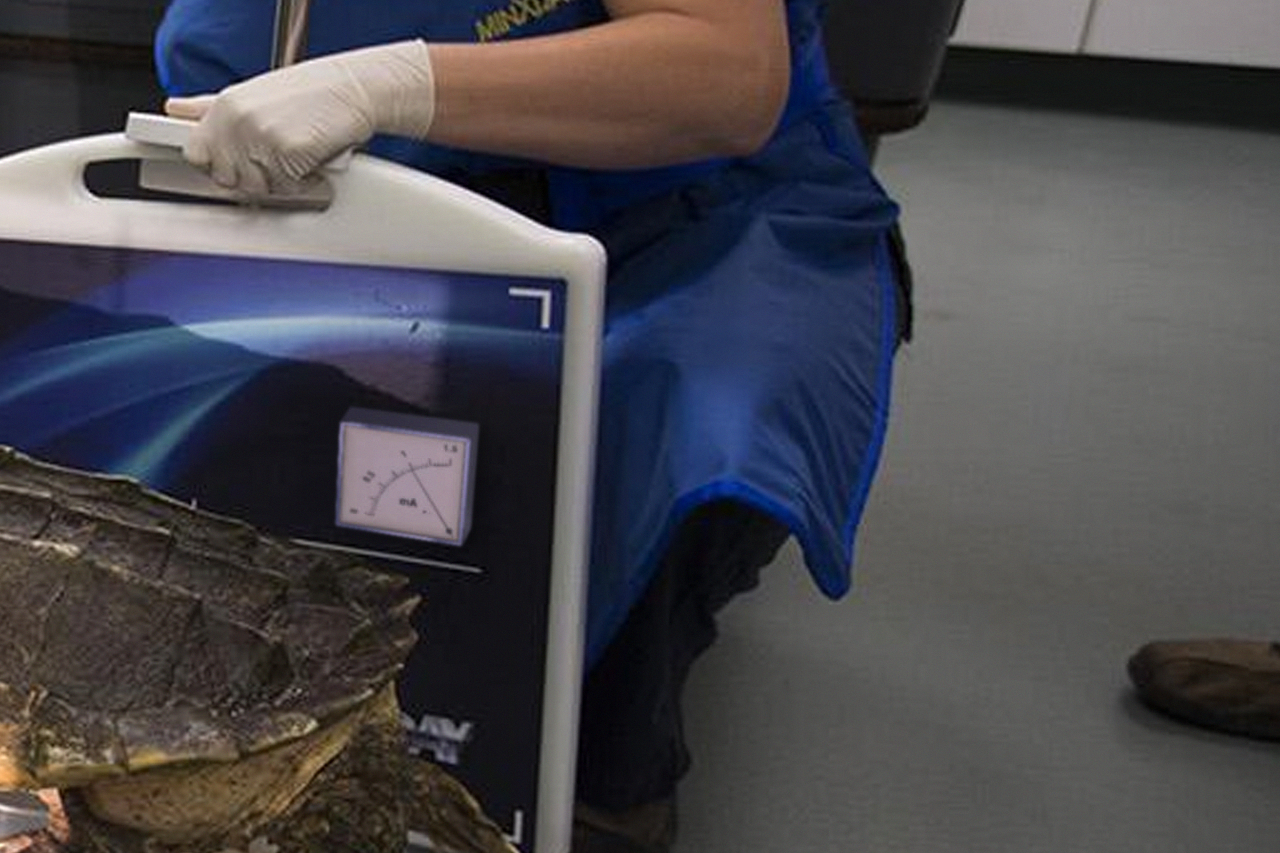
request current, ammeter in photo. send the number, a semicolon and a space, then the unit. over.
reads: 1; mA
